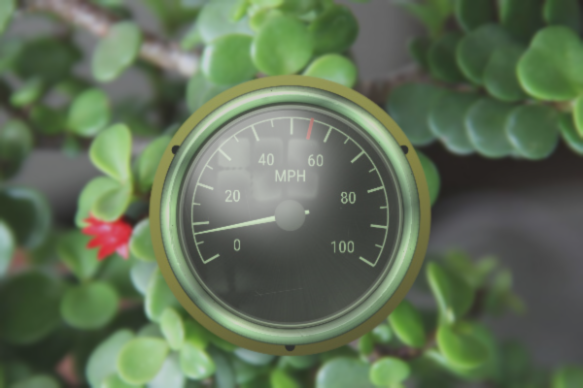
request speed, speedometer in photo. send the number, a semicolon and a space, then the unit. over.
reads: 7.5; mph
